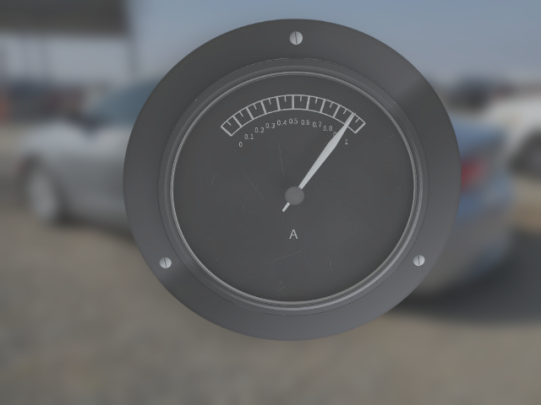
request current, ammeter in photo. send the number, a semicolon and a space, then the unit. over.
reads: 0.9; A
